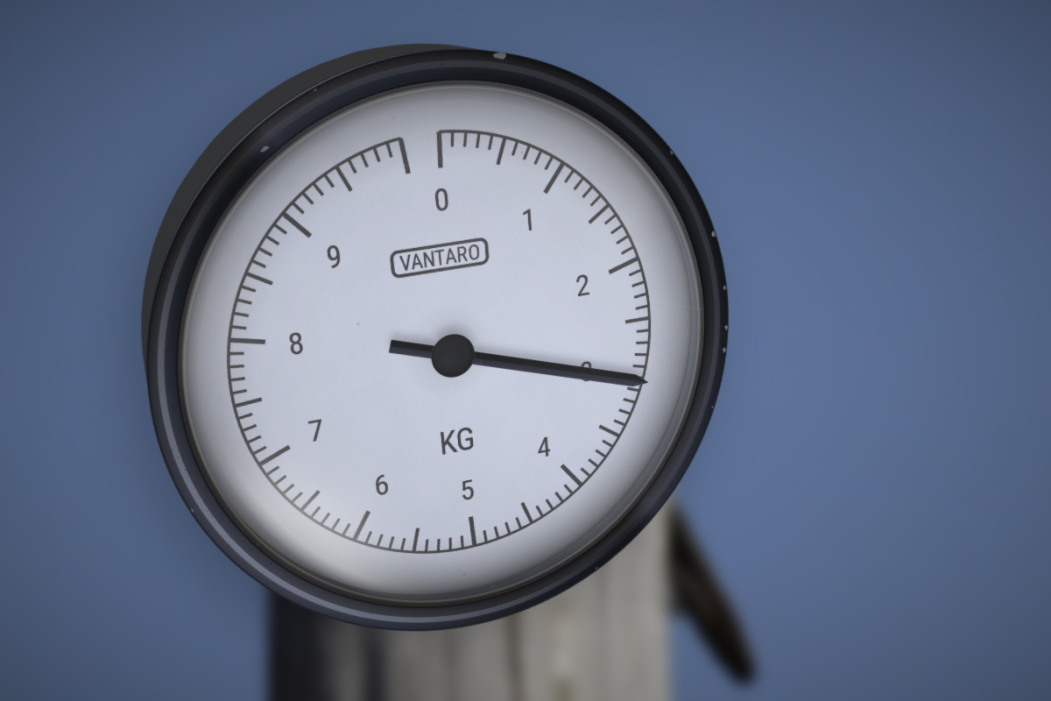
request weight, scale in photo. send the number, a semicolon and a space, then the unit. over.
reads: 3; kg
